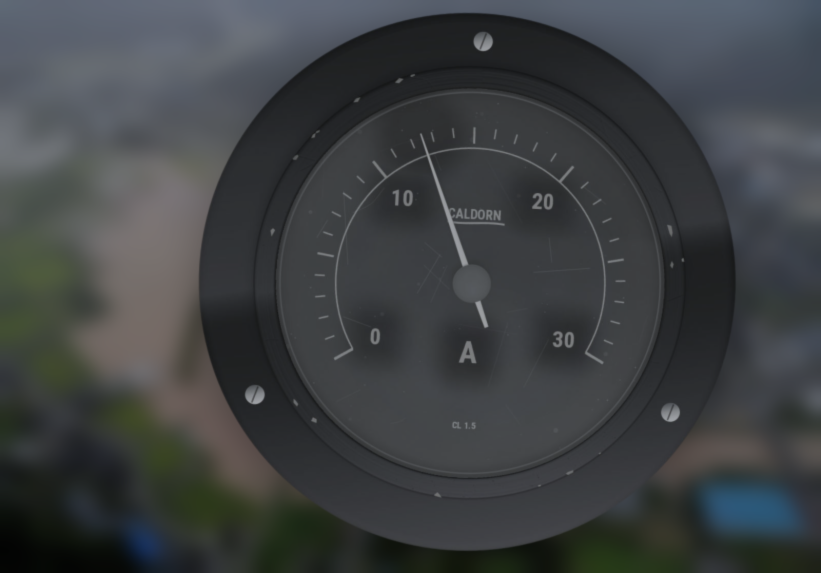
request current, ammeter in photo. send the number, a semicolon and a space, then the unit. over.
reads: 12.5; A
